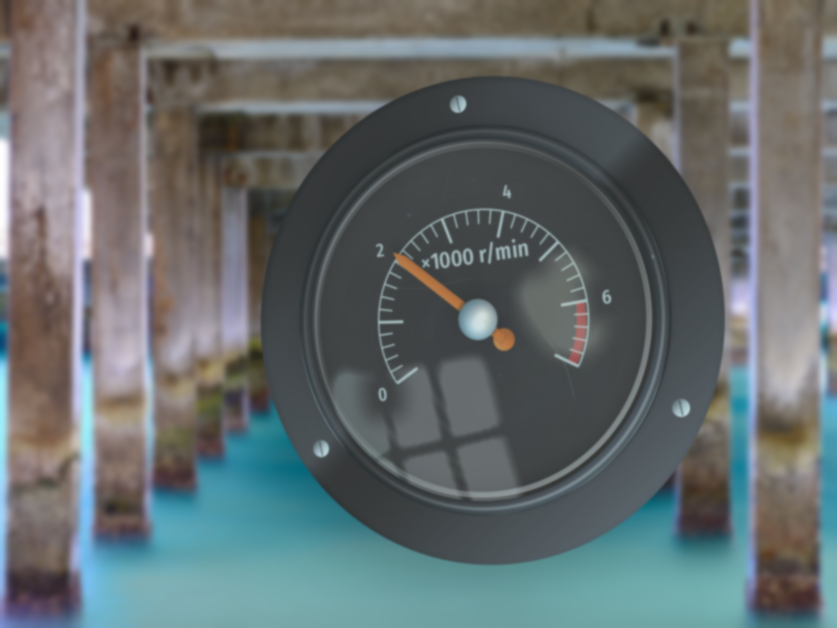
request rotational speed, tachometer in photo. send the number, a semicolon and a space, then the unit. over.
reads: 2100; rpm
